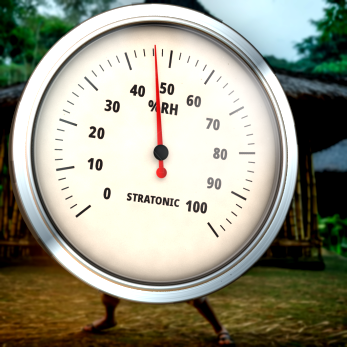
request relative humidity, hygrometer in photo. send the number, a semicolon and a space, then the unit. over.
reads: 46; %
